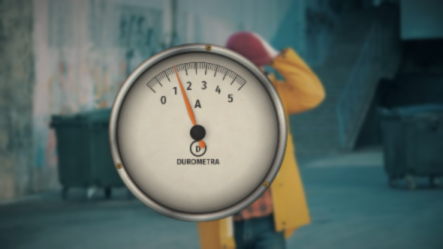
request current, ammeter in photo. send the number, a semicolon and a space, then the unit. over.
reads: 1.5; A
